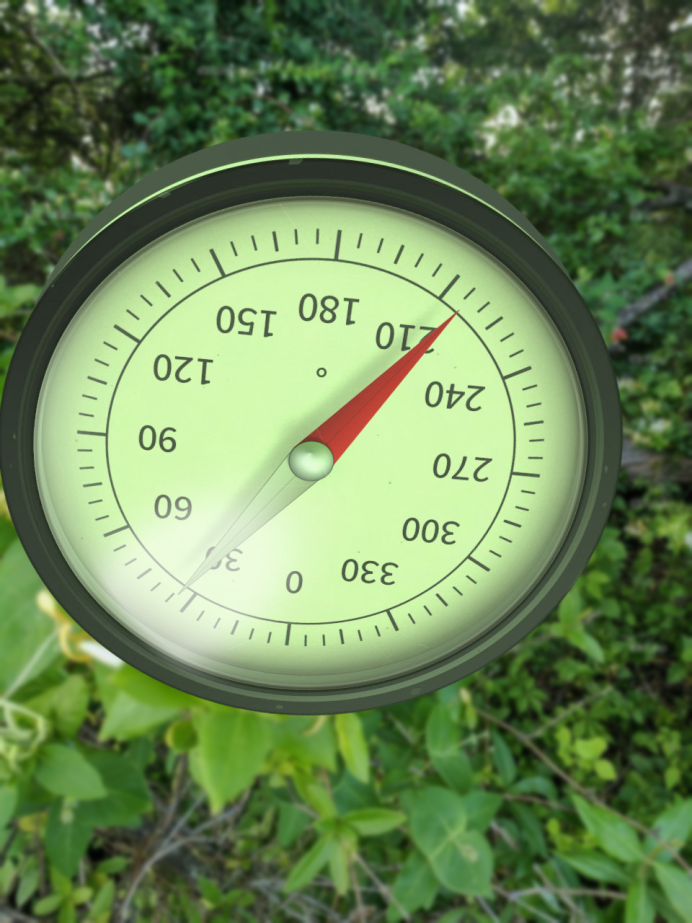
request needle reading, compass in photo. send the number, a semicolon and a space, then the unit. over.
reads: 215; °
